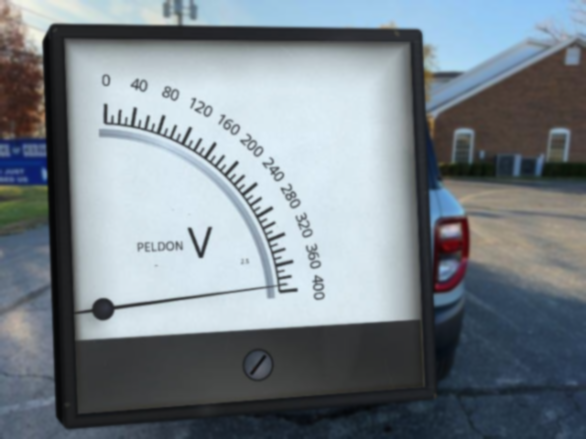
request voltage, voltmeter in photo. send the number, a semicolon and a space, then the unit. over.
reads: 390; V
